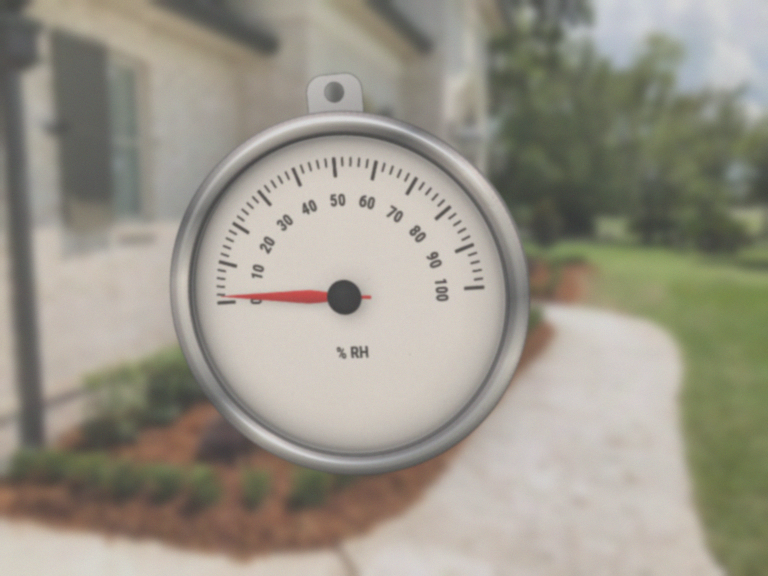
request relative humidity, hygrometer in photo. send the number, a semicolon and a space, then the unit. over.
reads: 2; %
